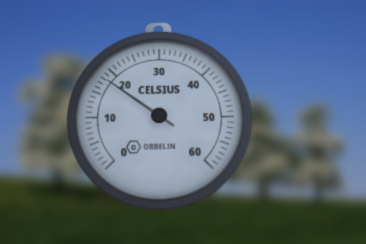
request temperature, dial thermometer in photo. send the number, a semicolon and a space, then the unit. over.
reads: 18; °C
